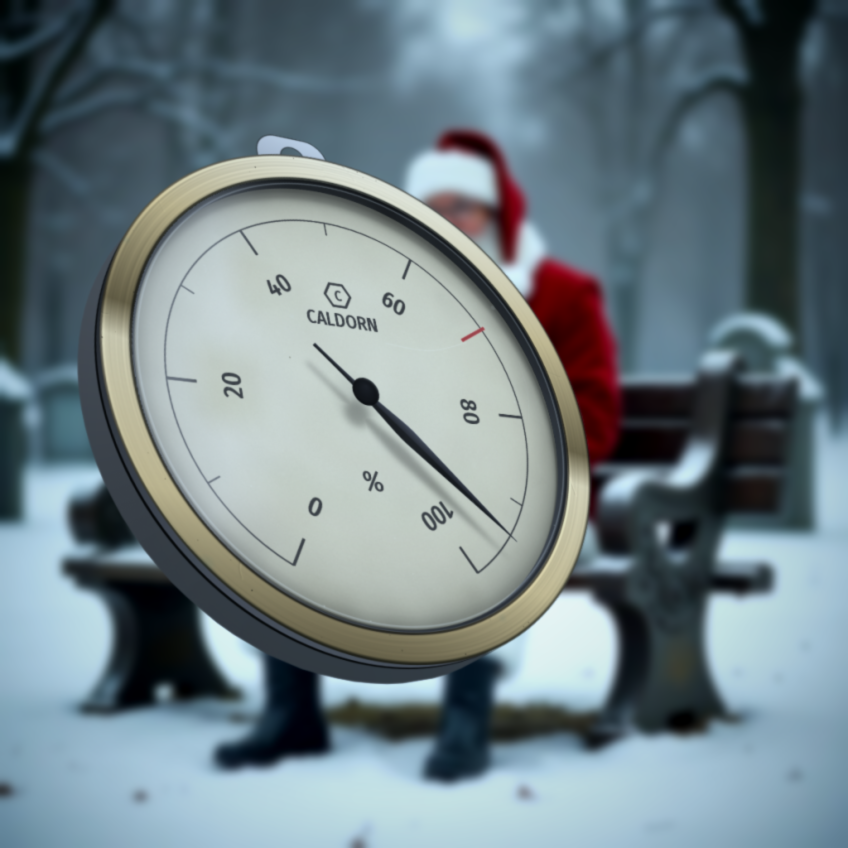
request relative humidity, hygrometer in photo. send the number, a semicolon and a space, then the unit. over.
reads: 95; %
